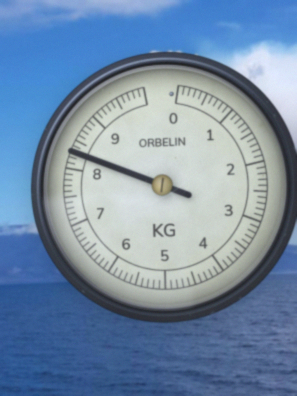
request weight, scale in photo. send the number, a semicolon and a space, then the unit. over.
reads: 8.3; kg
